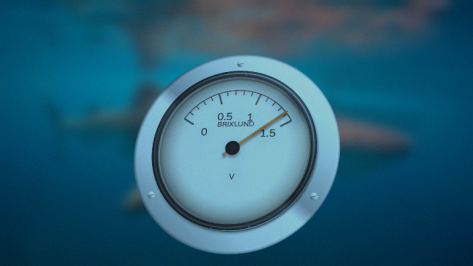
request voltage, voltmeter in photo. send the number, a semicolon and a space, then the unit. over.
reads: 1.4; V
